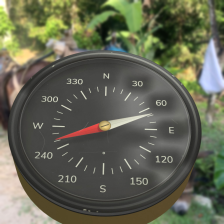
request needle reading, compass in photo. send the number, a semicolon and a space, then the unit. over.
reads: 250; °
